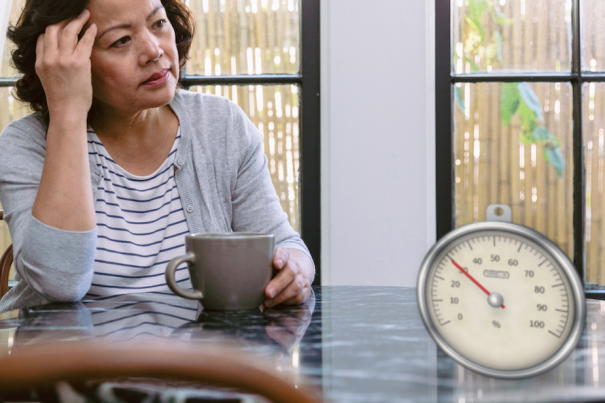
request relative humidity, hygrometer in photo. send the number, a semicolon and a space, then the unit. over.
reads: 30; %
